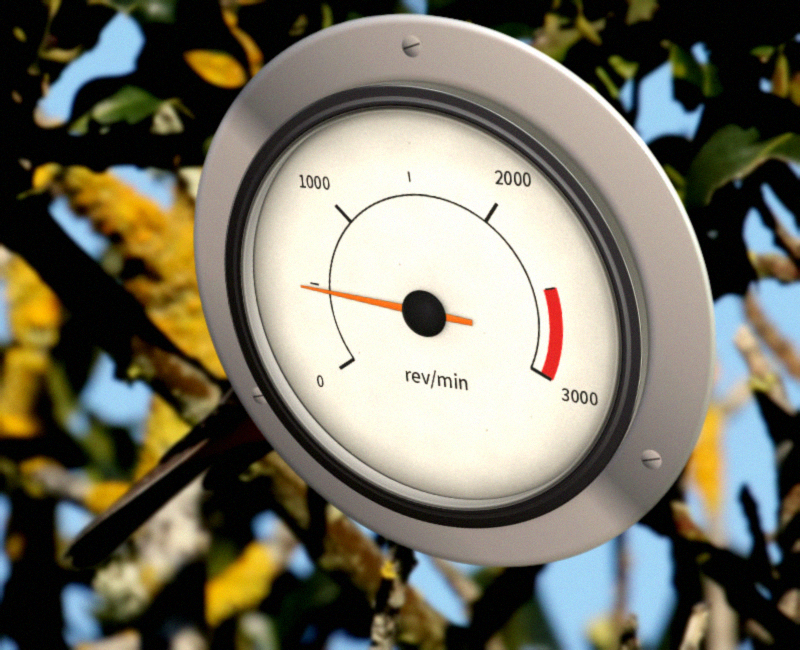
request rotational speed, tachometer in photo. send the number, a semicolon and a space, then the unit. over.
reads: 500; rpm
